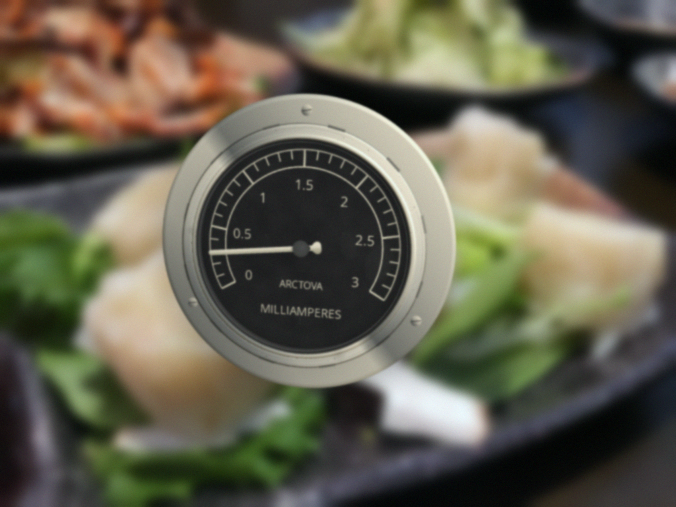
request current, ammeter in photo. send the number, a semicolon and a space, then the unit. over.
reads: 0.3; mA
